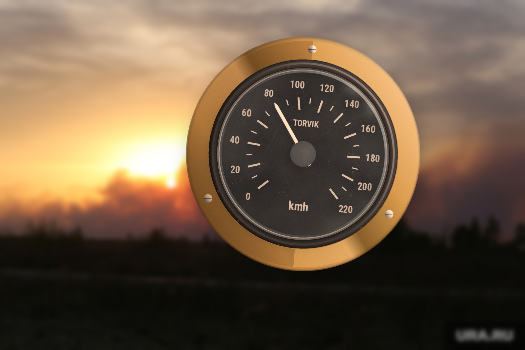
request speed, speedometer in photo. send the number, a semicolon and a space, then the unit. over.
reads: 80; km/h
